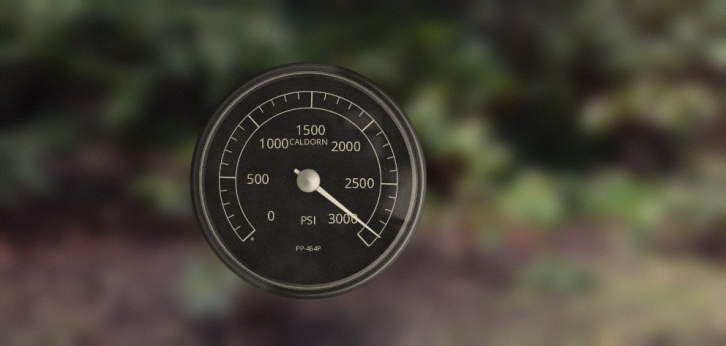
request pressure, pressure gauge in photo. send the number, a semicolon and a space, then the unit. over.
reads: 2900; psi
